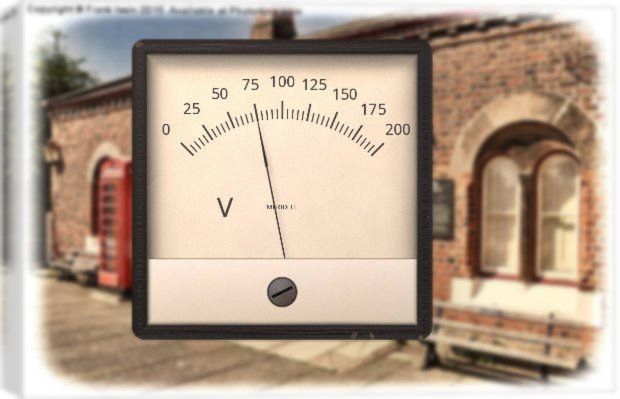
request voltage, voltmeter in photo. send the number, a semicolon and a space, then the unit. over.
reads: 75; V
